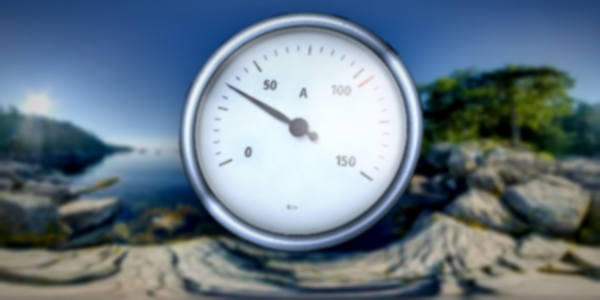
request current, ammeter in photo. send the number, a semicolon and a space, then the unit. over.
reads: 35; A
